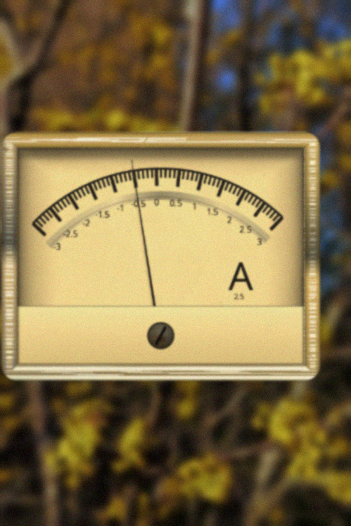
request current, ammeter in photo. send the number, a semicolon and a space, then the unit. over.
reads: -0.5; A
